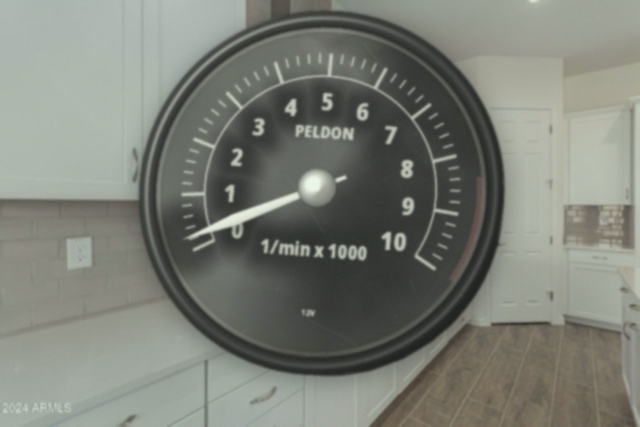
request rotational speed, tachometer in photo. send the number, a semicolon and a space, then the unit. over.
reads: 200; rpm
